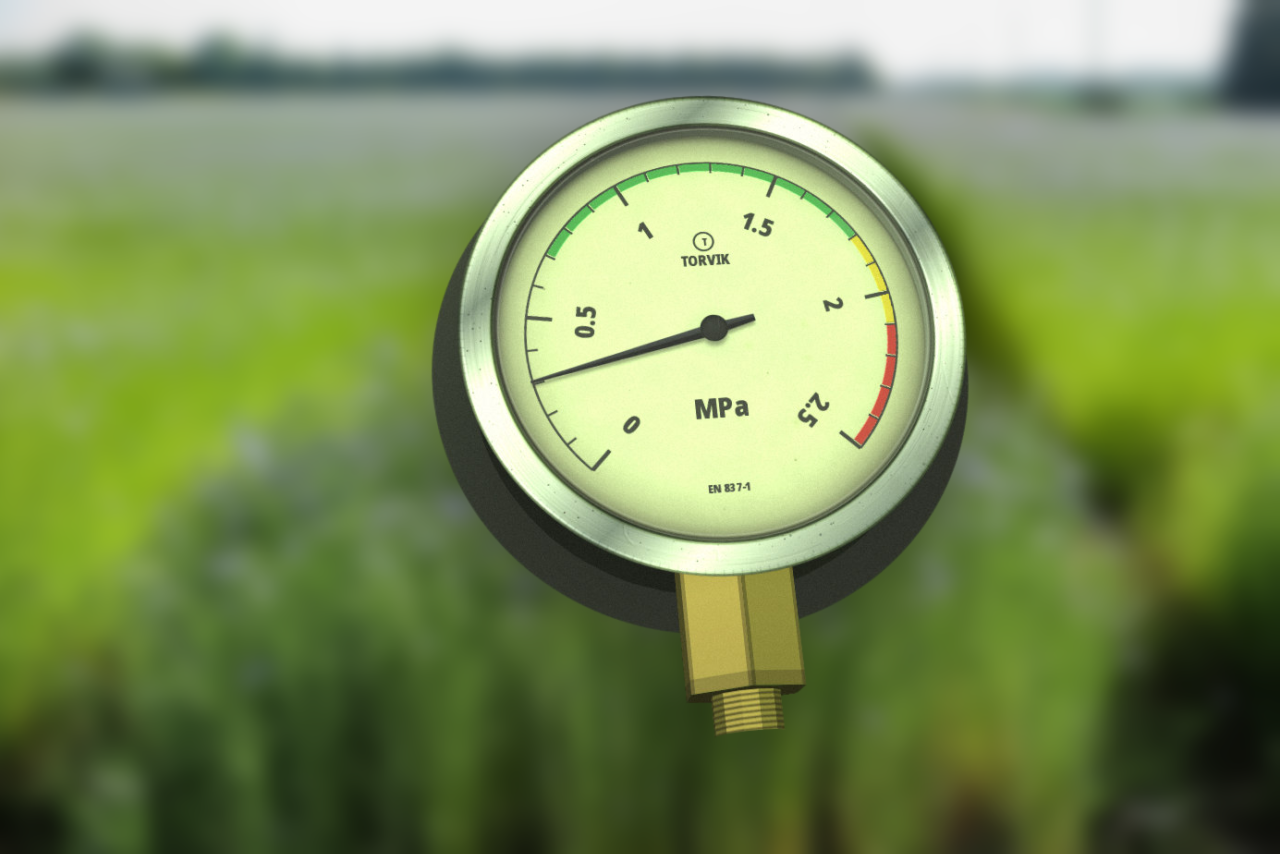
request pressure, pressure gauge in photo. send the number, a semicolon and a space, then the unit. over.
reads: 0.3; MPa
